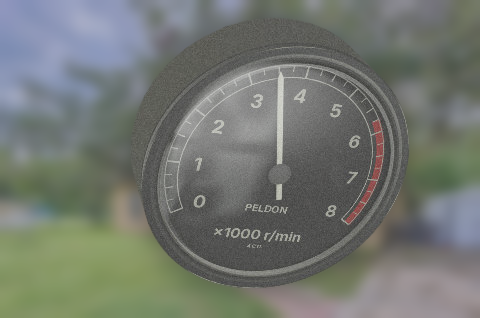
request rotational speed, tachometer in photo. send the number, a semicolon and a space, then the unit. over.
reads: 3500; rpm
